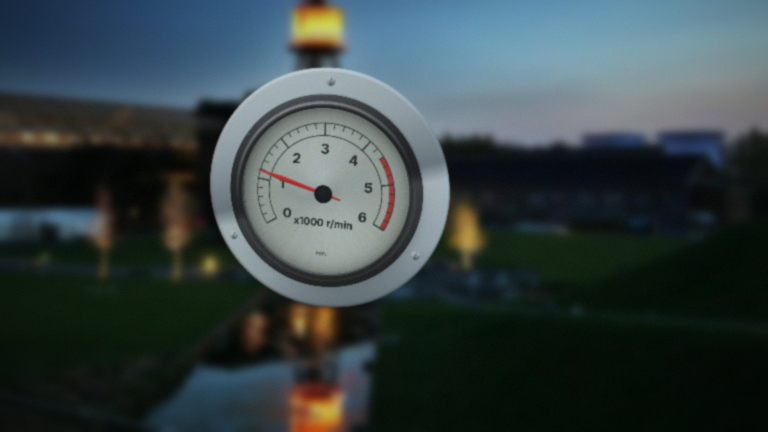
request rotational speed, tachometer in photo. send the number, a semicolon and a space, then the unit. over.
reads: 1200; rpm
